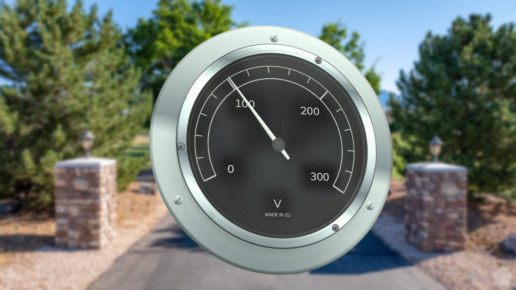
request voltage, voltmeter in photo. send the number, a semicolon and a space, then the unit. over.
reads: 100; V
